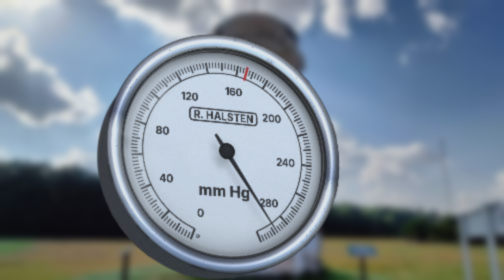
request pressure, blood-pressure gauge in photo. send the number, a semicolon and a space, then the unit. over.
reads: 290; mmHg
